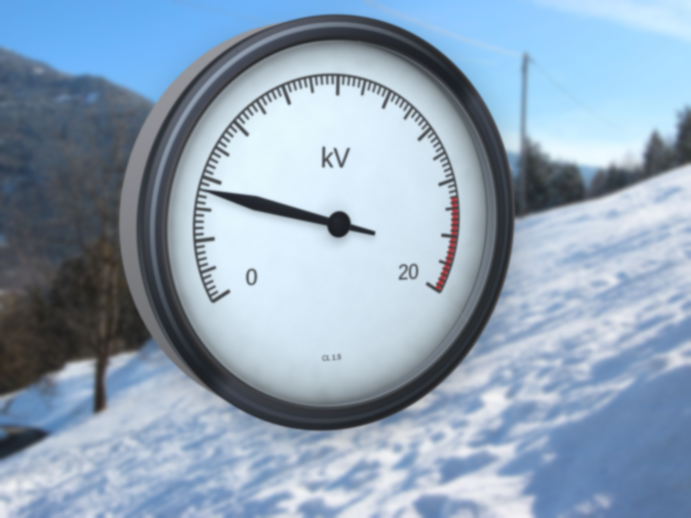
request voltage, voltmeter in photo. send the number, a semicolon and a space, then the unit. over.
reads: 3.6; kV
